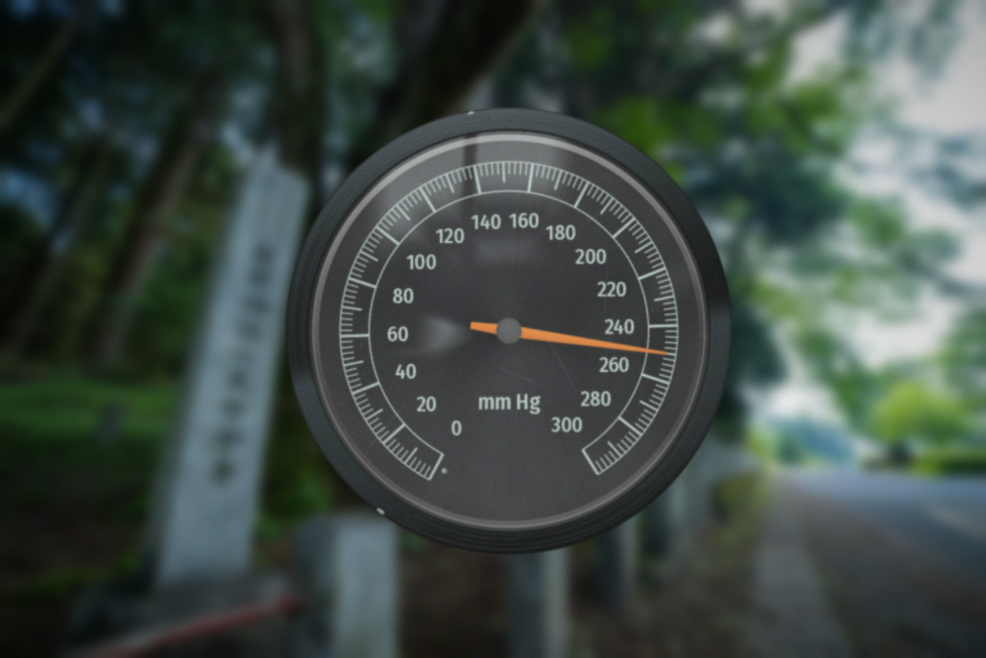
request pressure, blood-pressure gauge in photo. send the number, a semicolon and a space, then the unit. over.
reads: 250; mmHg
